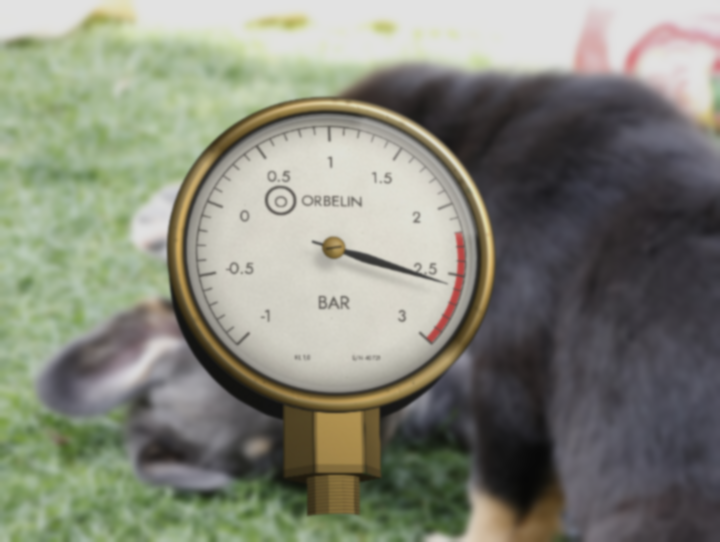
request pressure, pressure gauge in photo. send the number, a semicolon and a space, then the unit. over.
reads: 2.6; bar
